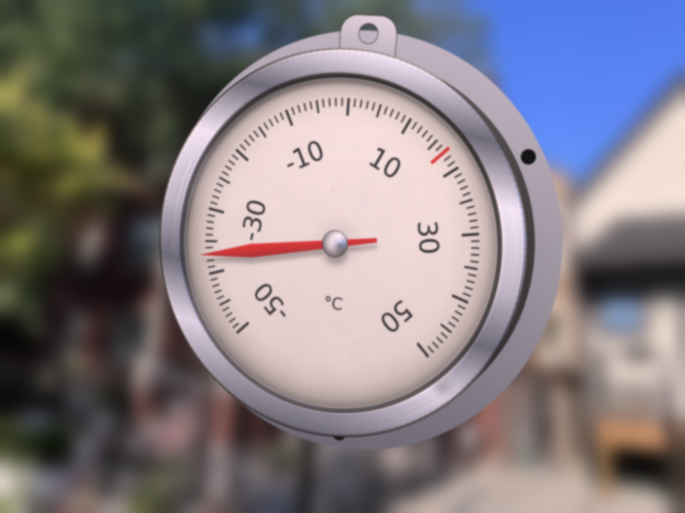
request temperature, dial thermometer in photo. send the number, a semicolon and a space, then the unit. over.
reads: -37; °C
